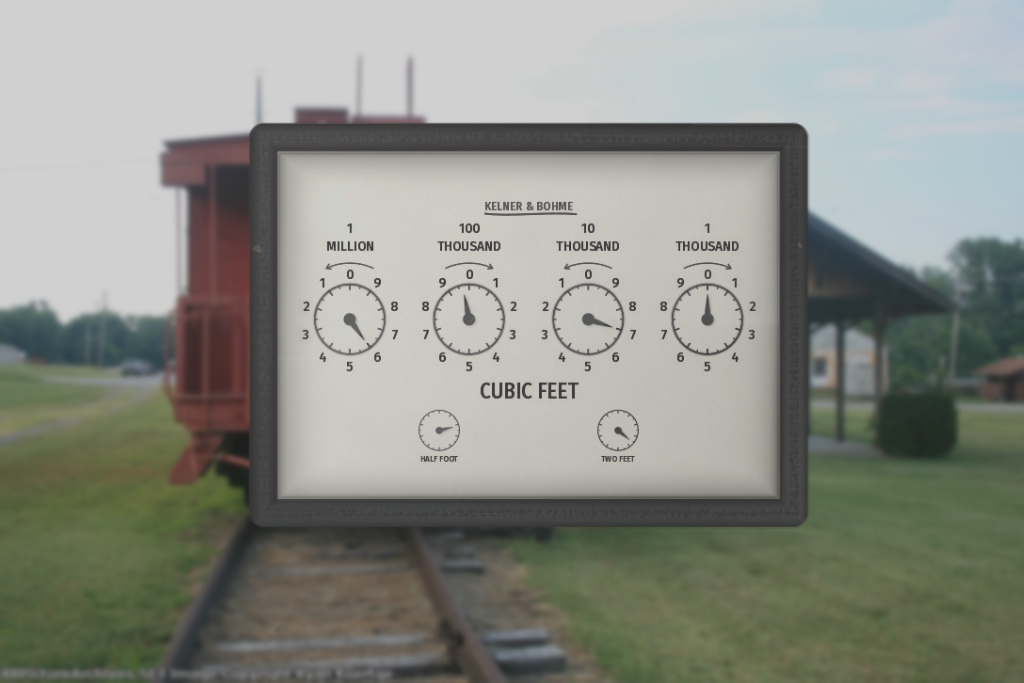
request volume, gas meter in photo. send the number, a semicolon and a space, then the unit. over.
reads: 597000; ft³
